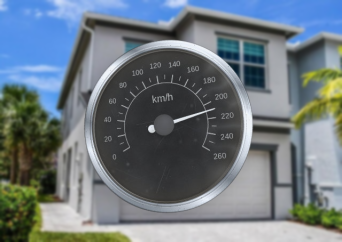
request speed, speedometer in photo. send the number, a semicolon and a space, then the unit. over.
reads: 210; km/h
